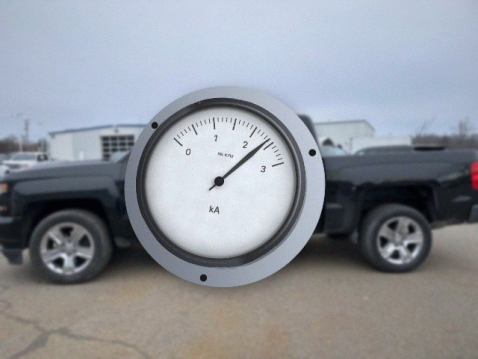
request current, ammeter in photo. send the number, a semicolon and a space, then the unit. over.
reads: 2.4; kA
